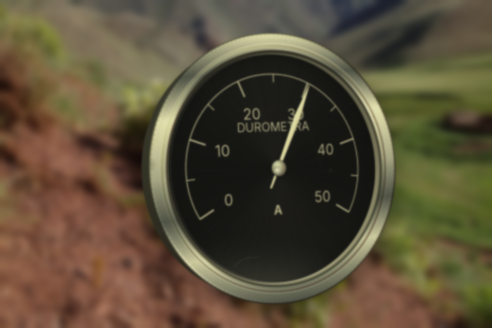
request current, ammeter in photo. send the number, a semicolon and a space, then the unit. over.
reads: 30; A
